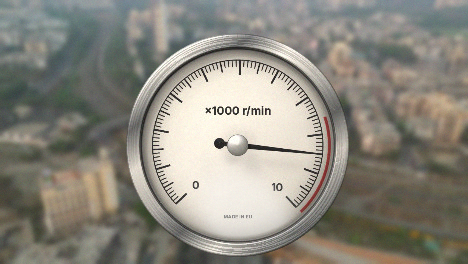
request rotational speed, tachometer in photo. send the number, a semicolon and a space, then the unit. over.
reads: 8500; rpm
